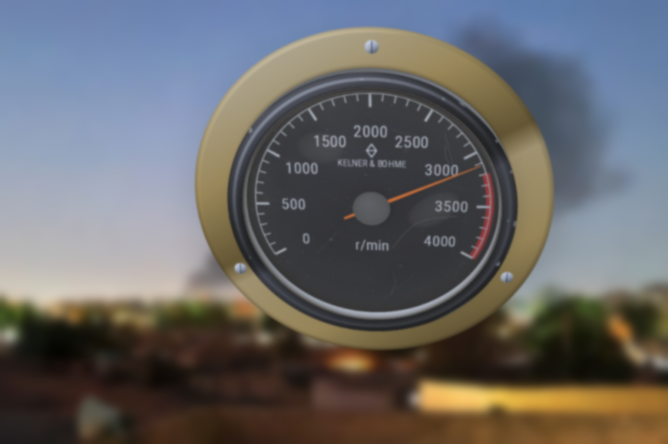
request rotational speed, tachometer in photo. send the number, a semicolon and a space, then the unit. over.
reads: 3100; rpm
